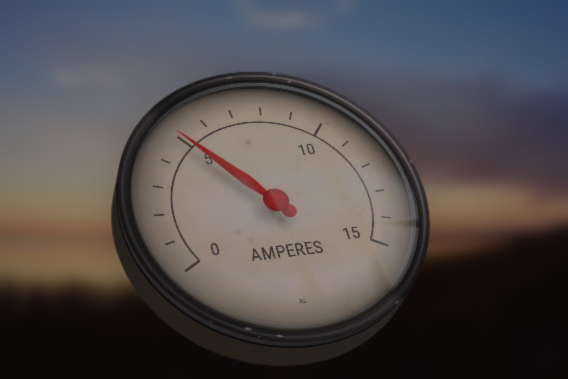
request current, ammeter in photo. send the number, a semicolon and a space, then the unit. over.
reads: 5; A
